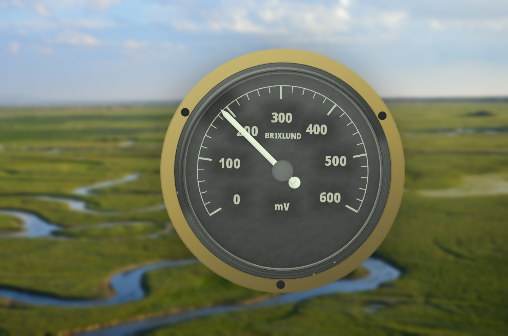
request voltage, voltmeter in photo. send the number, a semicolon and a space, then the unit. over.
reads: 190; mV
